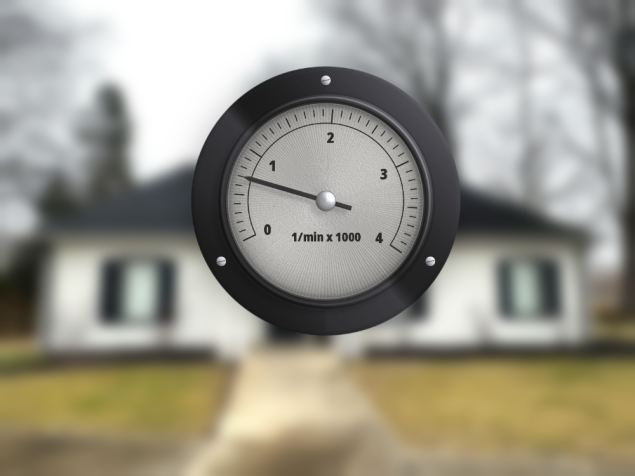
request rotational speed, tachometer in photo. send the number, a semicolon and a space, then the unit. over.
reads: 700; rpm
